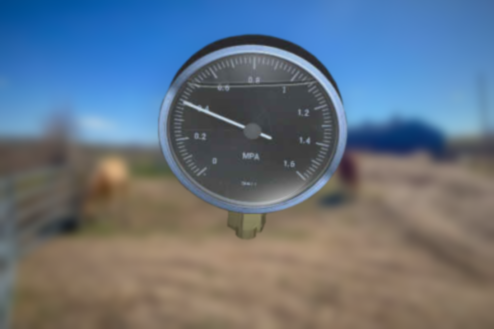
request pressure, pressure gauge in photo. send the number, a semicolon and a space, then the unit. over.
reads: 0.4; MPa
